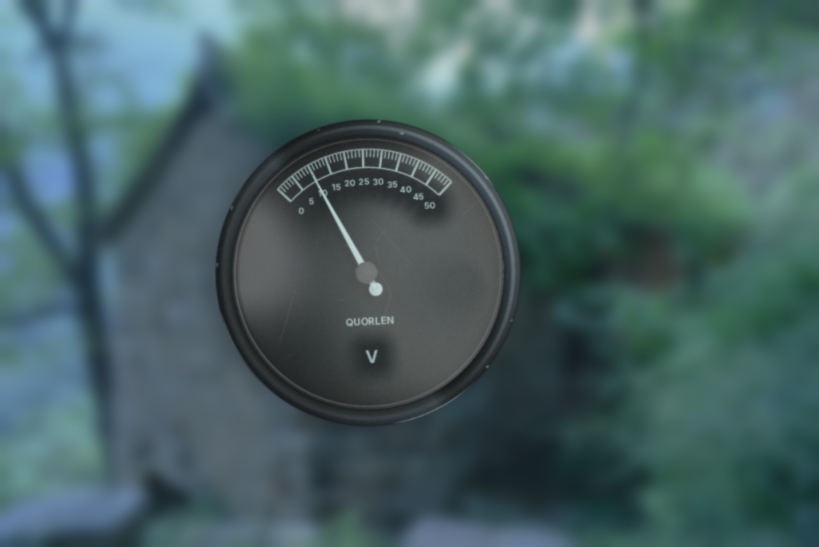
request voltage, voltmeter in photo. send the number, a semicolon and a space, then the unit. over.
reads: 10; V
